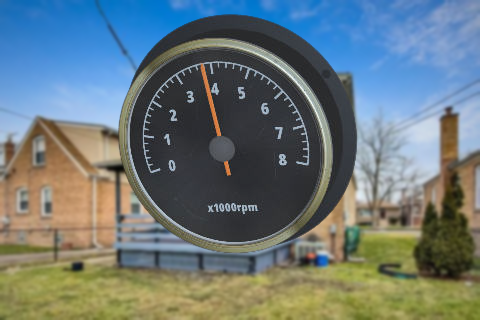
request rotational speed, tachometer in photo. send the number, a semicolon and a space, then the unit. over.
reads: 3800; rpm
